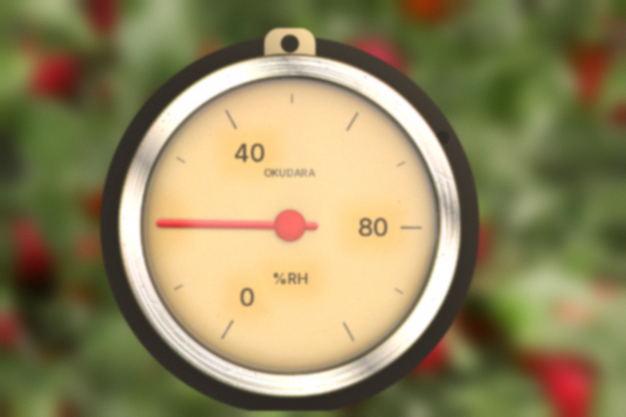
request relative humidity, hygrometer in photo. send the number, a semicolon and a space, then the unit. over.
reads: 20; %
